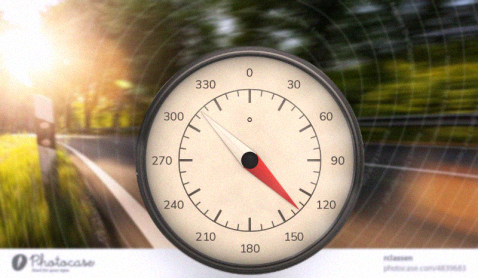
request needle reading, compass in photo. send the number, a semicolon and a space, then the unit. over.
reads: 135; °
